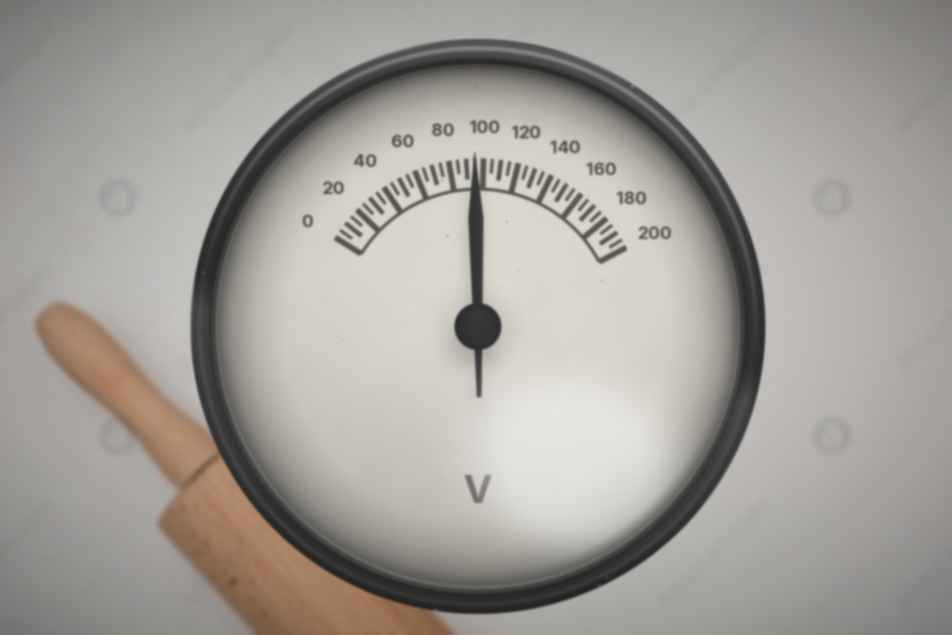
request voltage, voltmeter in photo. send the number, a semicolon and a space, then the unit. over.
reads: 95; V
